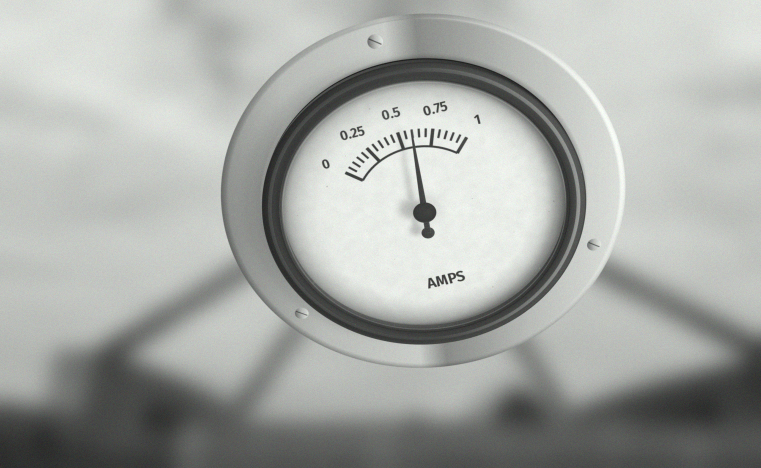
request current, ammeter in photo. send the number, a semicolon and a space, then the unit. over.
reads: 0.6; A
